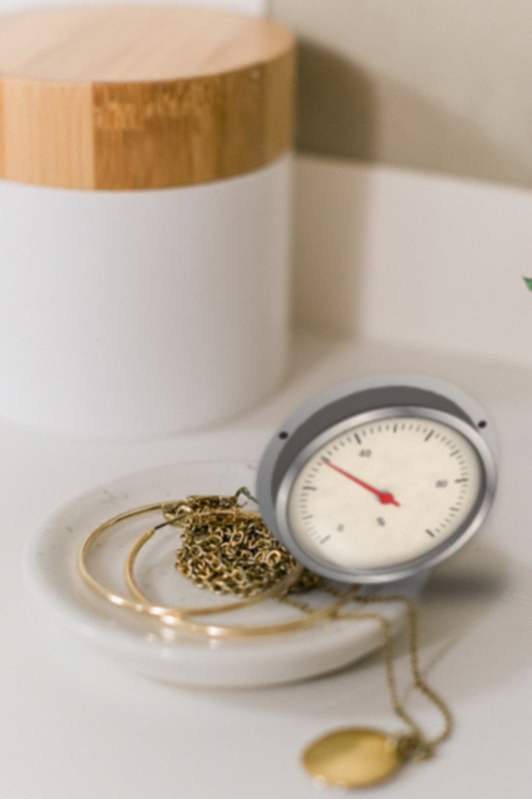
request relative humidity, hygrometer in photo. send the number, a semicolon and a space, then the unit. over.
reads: 30; %
